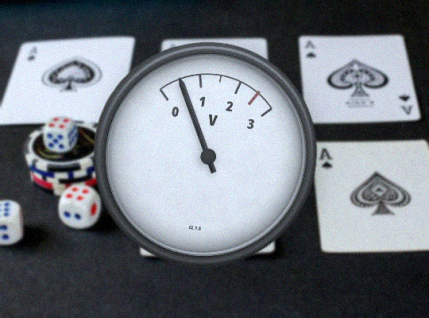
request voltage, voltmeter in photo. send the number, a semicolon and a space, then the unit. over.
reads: 0.5; V
